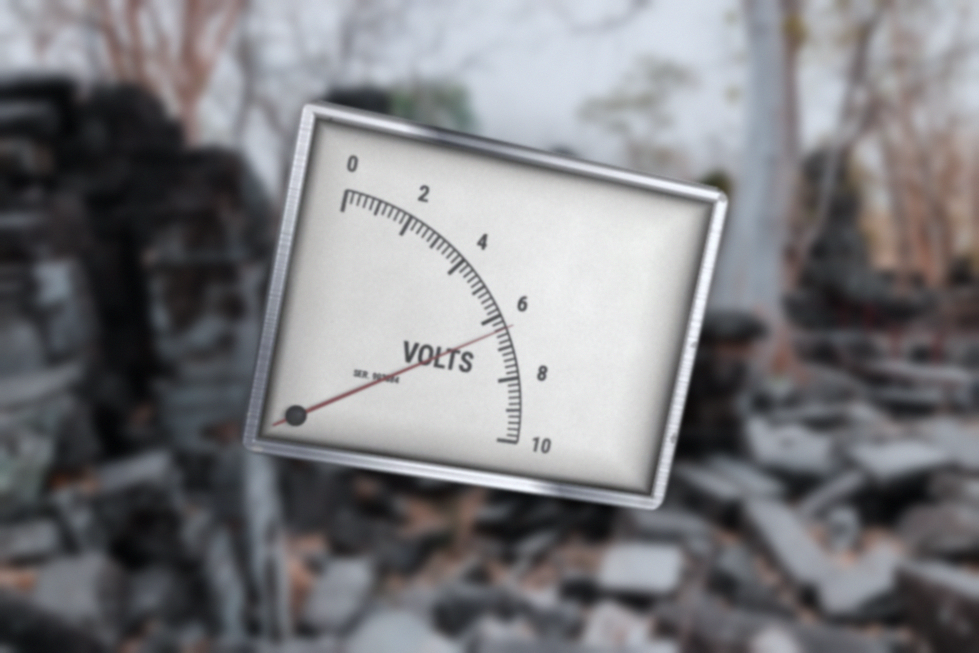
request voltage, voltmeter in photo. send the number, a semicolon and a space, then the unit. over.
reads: 6.4; V
